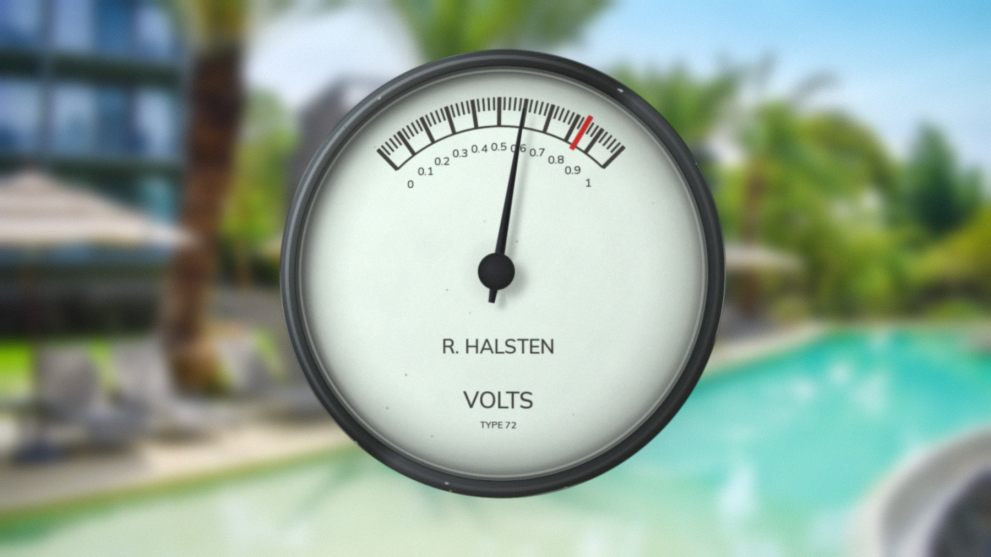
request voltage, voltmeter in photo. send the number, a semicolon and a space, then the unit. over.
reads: 0.6; V
